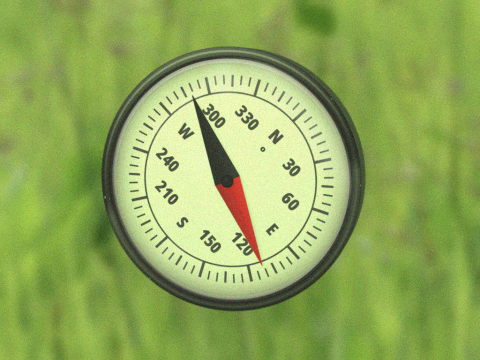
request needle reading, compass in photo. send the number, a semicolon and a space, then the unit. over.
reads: 110; °
